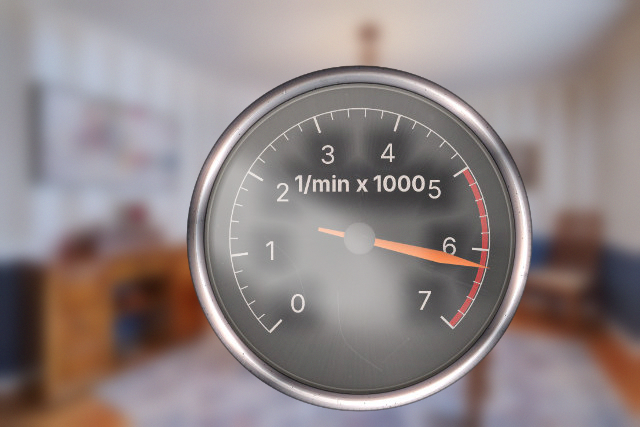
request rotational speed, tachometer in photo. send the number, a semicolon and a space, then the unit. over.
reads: 6200; rpm
